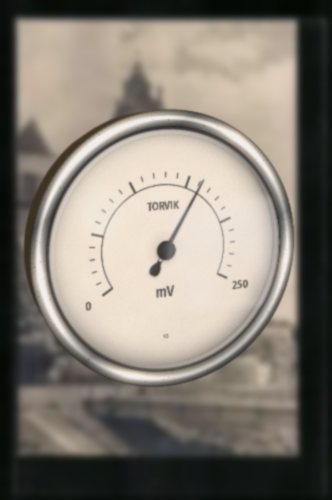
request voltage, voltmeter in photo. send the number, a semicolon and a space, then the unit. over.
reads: 160; mV
